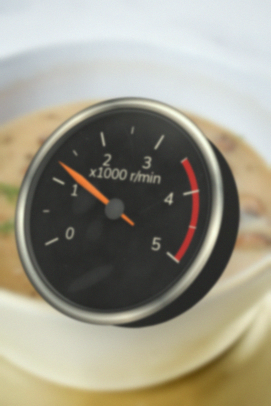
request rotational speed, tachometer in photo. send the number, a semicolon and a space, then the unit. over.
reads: 1250; rpm
